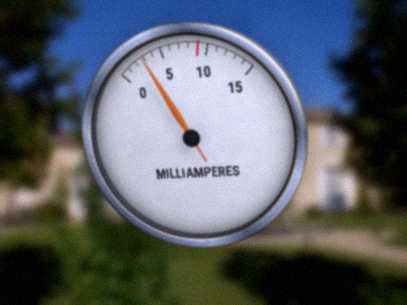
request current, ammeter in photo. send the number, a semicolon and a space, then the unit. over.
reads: 3; mA
